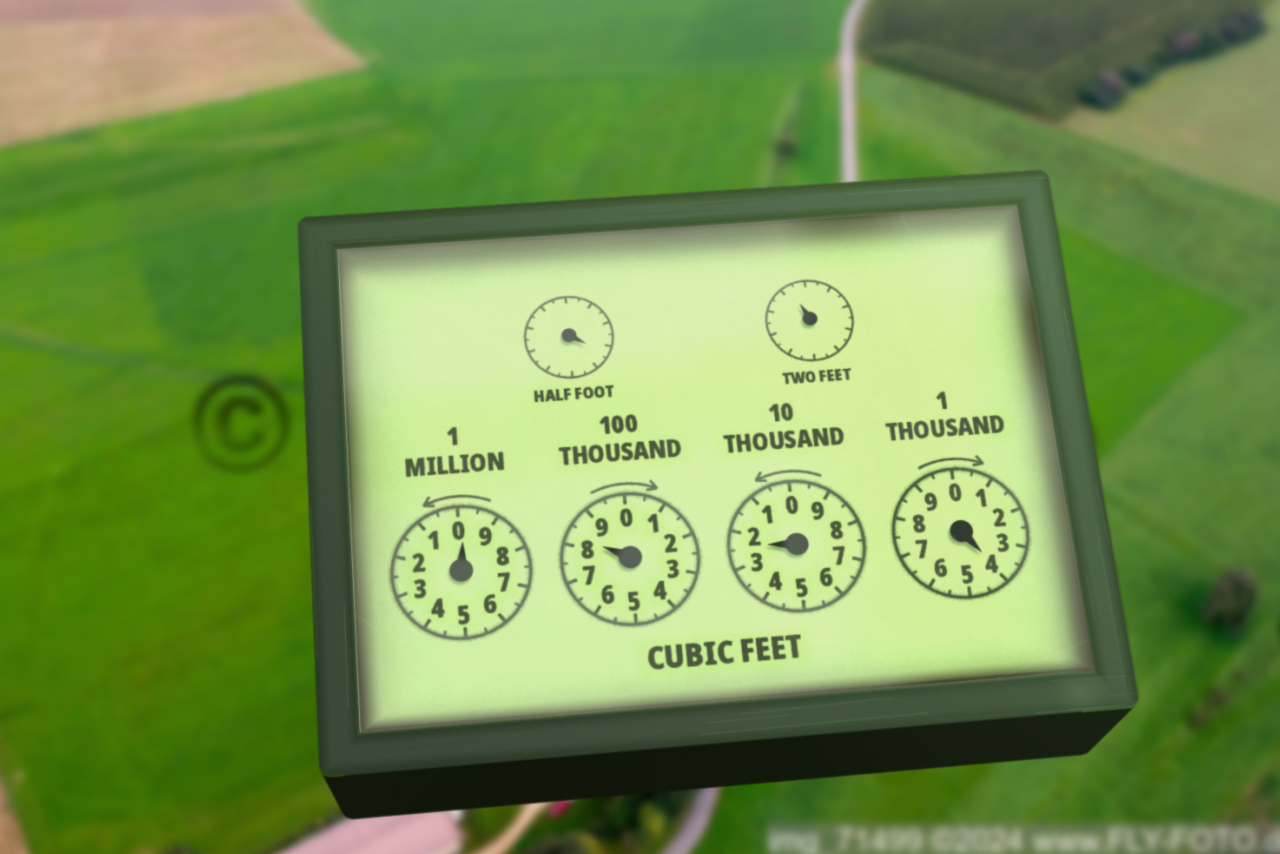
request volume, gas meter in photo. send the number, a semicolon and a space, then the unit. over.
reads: 982400; ft³
